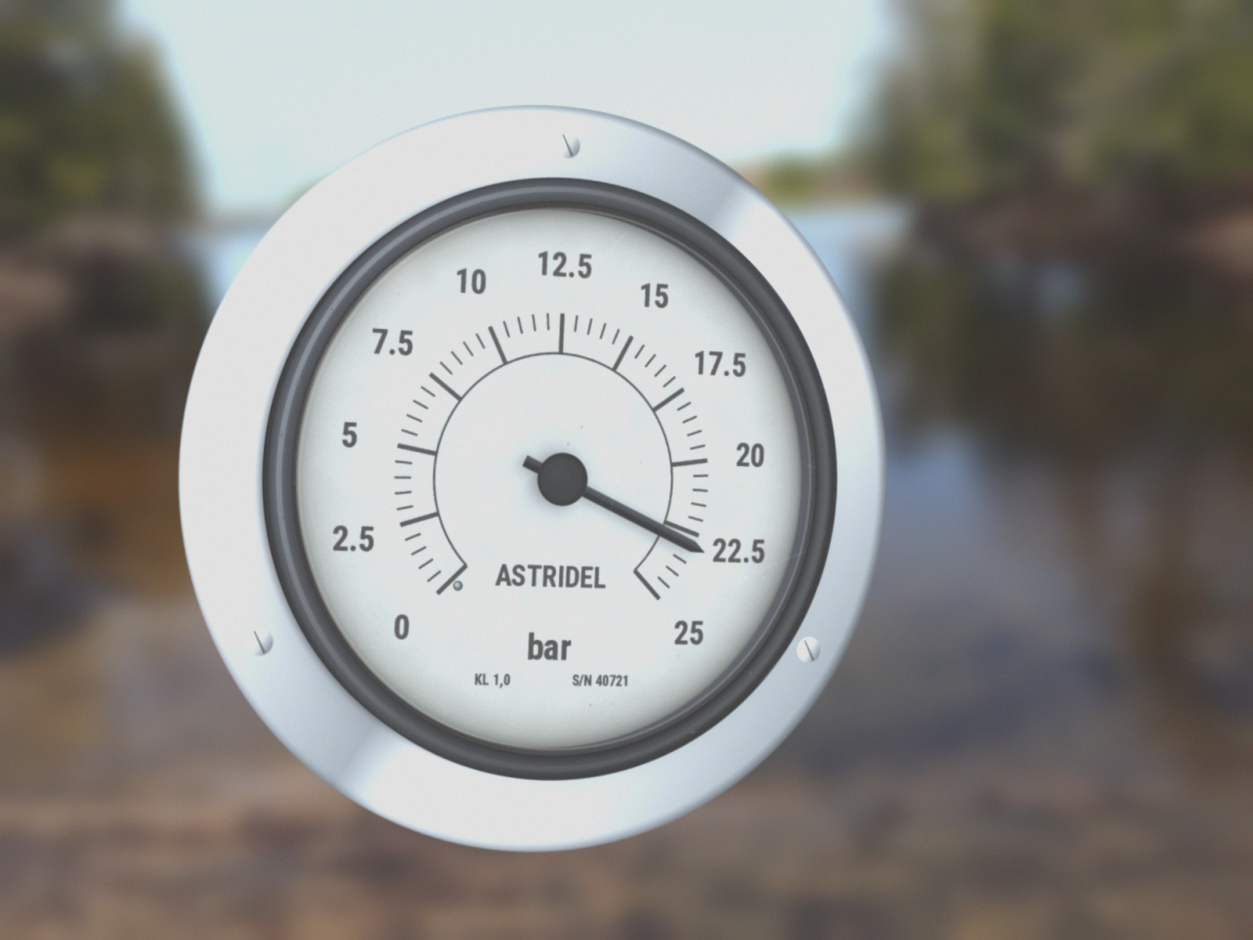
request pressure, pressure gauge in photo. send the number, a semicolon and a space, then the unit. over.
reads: 23; bar
